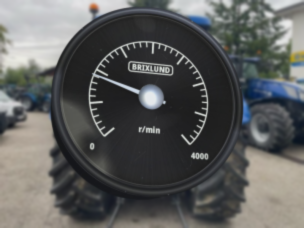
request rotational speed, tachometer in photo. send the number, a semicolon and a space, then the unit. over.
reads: 900; rpm
